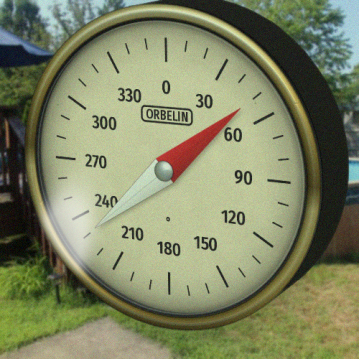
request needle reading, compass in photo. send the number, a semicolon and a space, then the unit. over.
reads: 50; °
